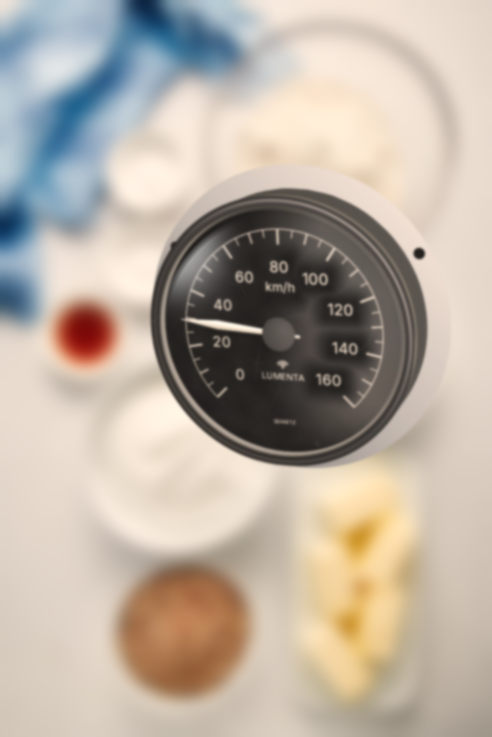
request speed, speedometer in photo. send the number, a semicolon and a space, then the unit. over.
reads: 30; km/h
